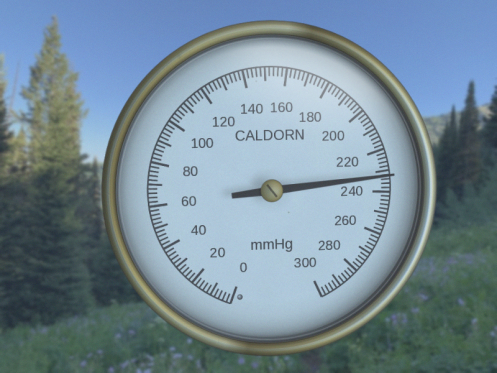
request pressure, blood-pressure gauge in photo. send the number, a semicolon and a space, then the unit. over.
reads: 232; mmHg
